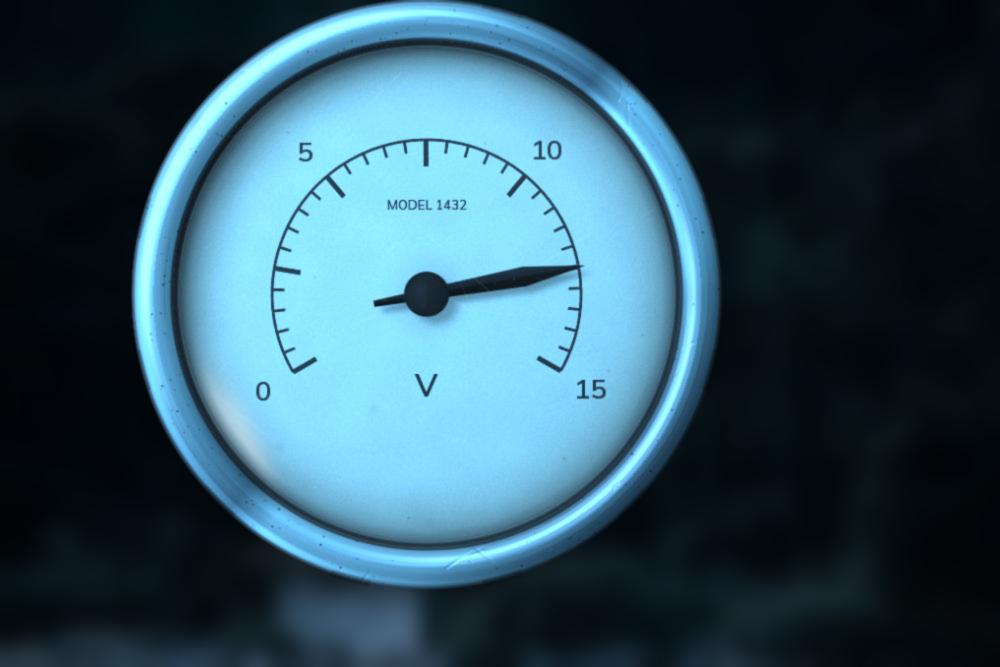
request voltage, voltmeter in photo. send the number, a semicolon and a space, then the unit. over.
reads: 12.5; V
